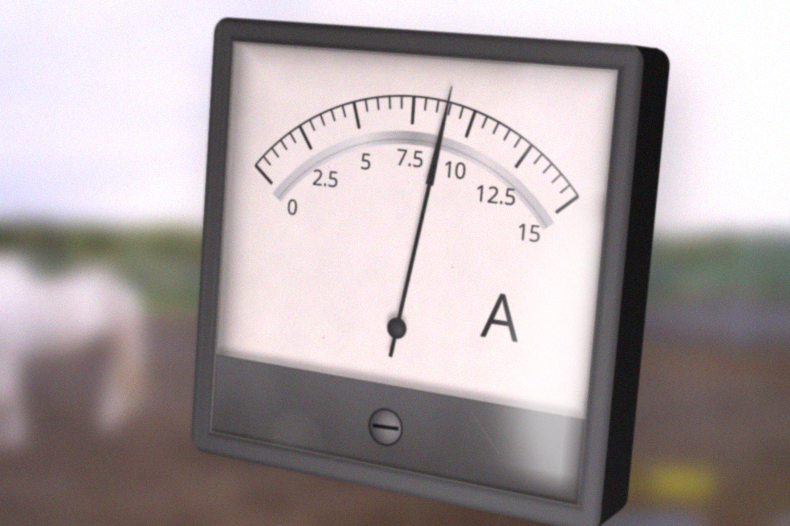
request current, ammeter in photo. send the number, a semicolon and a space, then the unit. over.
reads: 9; A
